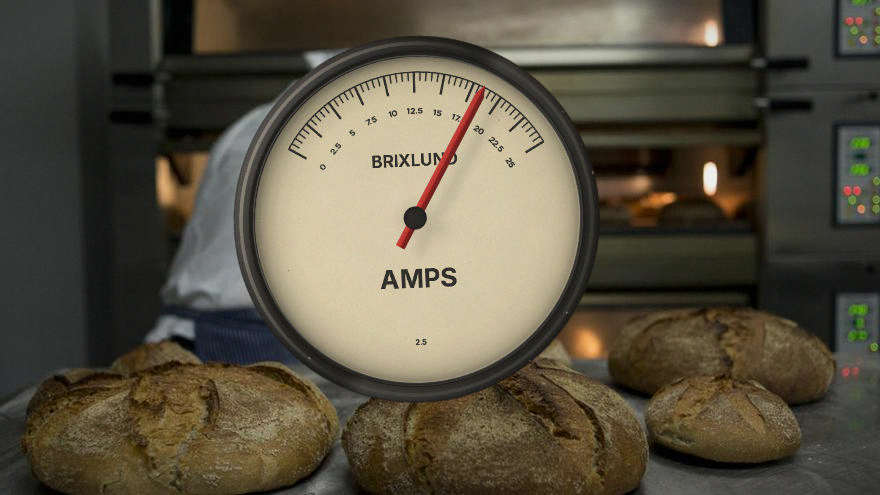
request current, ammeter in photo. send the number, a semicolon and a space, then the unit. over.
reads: 18.5; A
